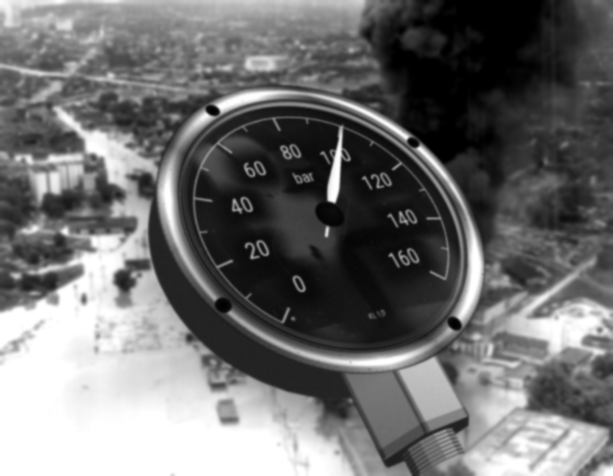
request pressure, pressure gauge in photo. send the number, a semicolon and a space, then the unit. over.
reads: 100; bar
